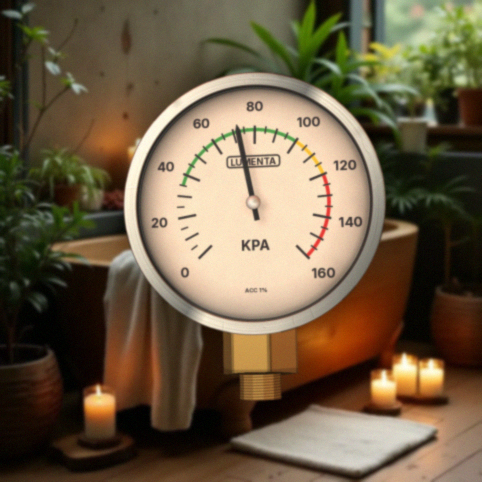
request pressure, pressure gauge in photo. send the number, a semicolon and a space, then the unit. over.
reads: 72.5; kPa
